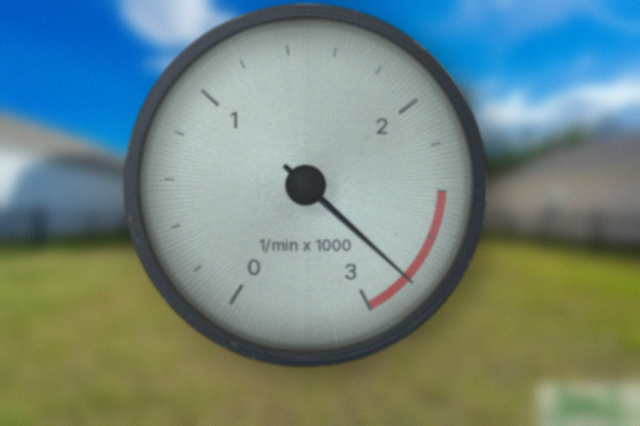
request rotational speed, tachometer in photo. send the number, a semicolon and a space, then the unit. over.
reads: 2800; rpm
